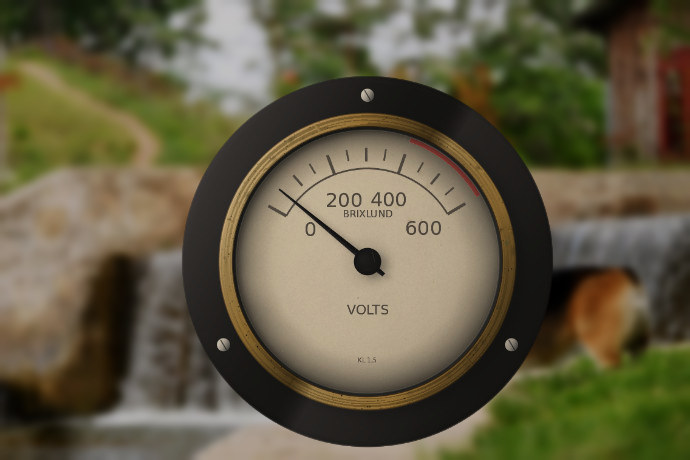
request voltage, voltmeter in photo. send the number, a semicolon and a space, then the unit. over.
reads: 50; V
